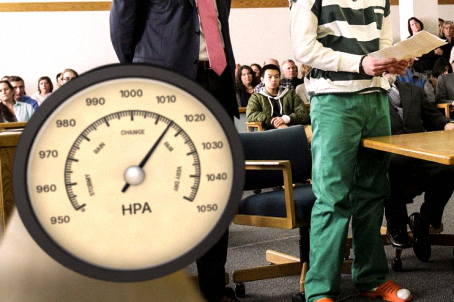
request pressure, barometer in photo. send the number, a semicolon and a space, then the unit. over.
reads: 1015; hPa
